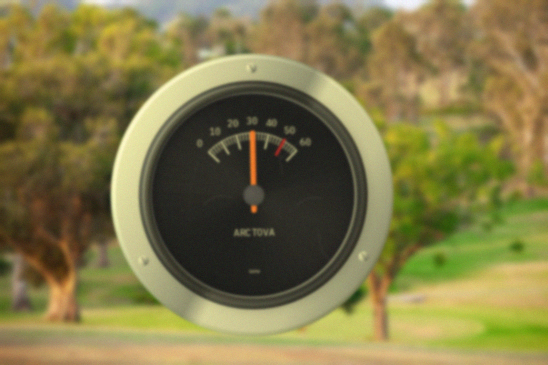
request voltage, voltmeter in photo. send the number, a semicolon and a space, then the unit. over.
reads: 30; V
